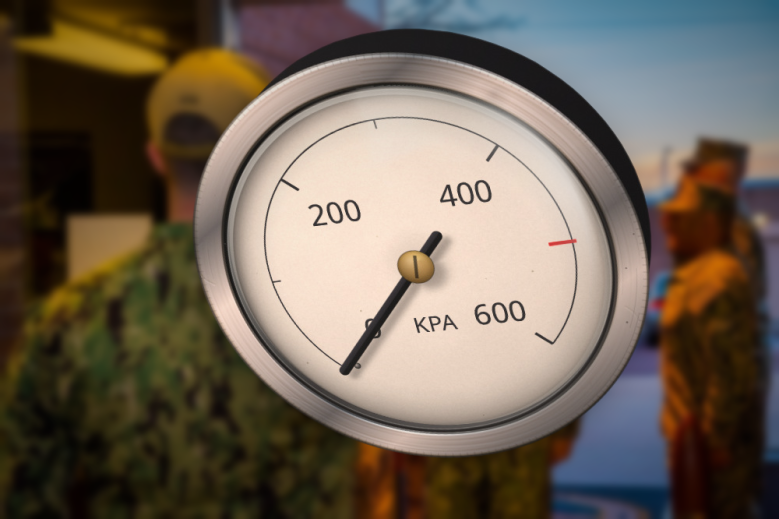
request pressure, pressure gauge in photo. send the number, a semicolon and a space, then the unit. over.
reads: 0; kPa
